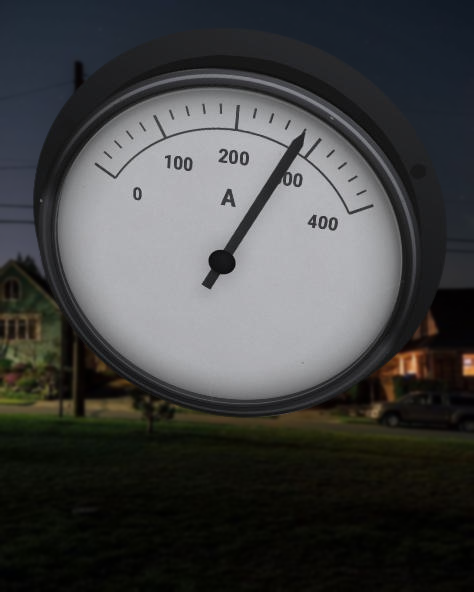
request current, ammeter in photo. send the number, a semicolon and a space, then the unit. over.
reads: 280; A
